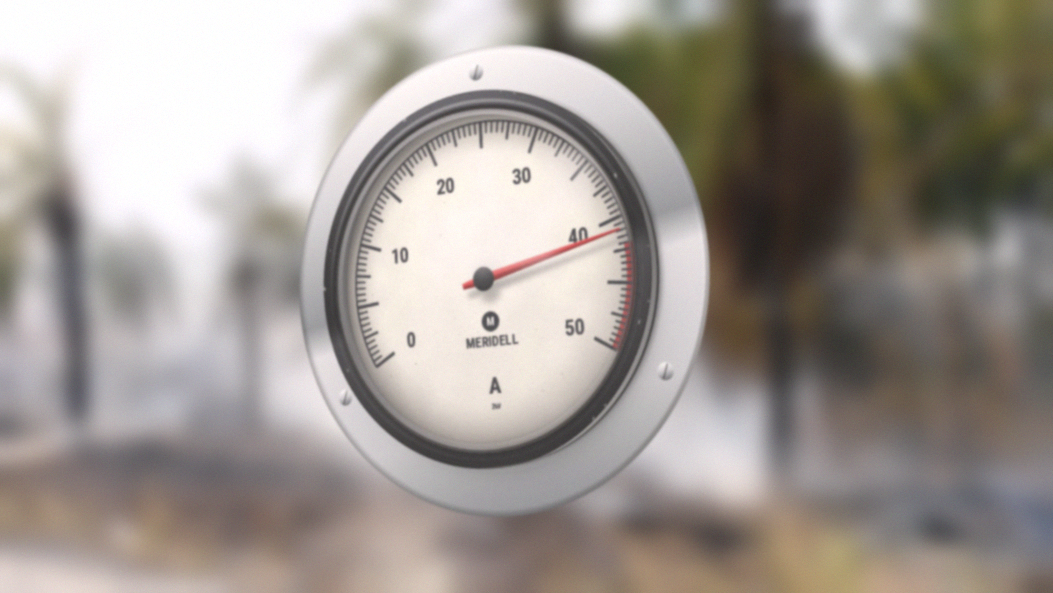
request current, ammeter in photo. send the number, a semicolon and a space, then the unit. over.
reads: 41; A
